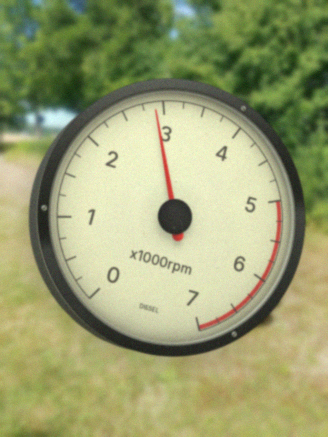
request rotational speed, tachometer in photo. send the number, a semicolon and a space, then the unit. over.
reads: 2875; rpm
